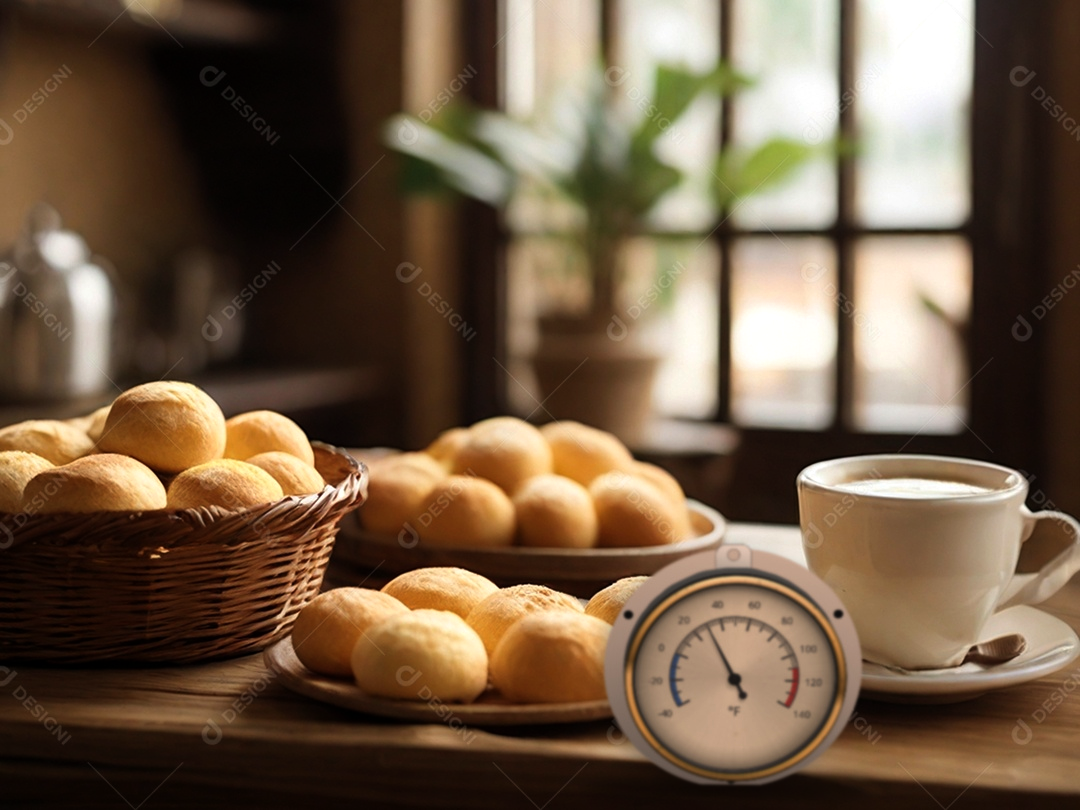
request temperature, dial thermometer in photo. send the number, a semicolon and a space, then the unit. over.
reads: 30; °F
